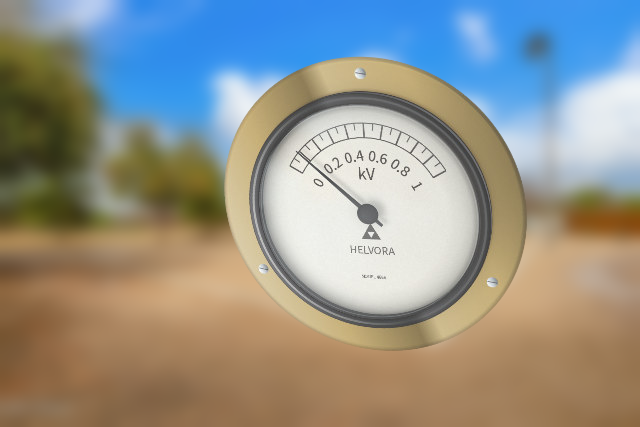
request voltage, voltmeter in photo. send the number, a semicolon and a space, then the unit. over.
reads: 0.1; kV
